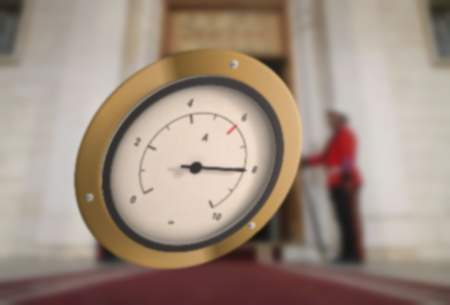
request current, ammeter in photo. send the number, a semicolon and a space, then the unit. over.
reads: 8; A
